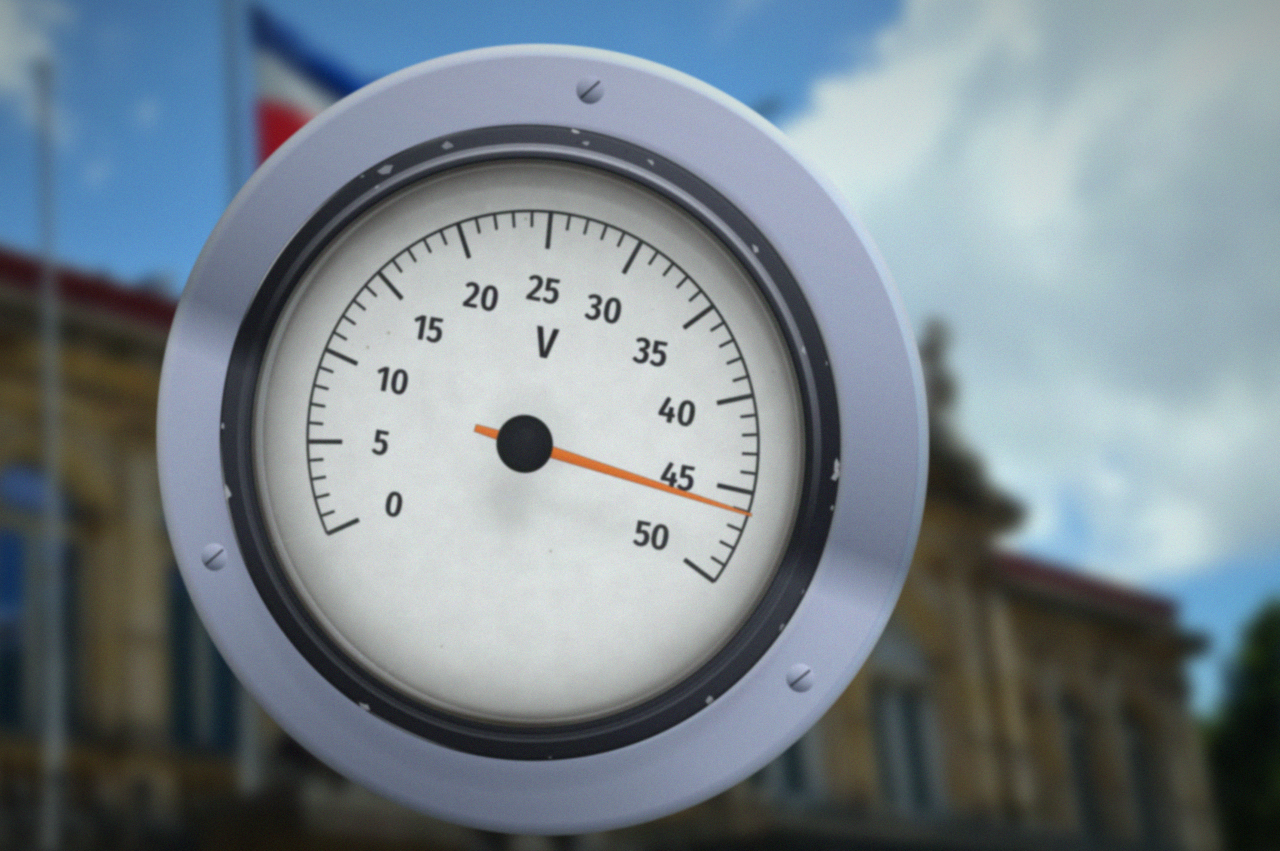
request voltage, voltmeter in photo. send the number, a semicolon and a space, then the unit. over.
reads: 46; V
